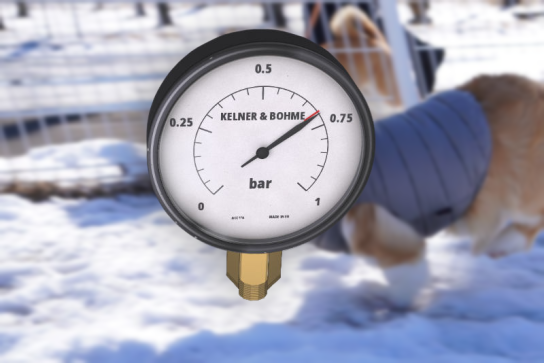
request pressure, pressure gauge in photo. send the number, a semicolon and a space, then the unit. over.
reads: 0.7; bar
